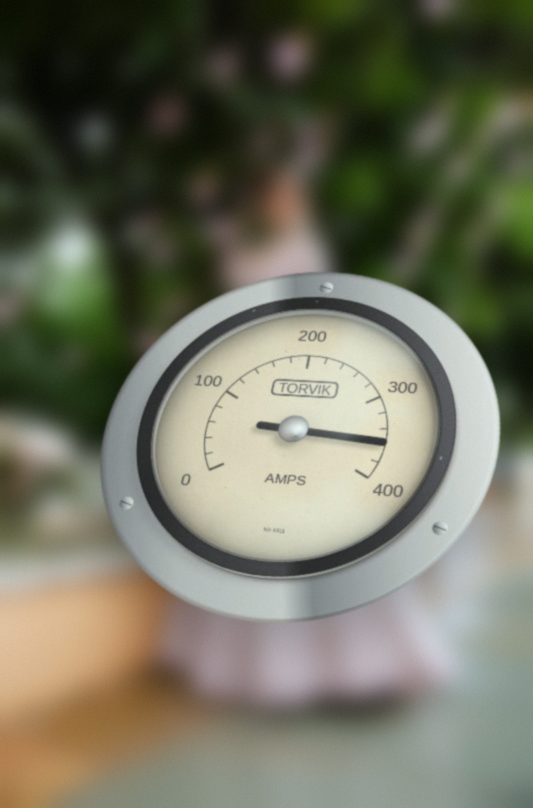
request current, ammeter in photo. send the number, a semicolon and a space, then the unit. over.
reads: 360; A
